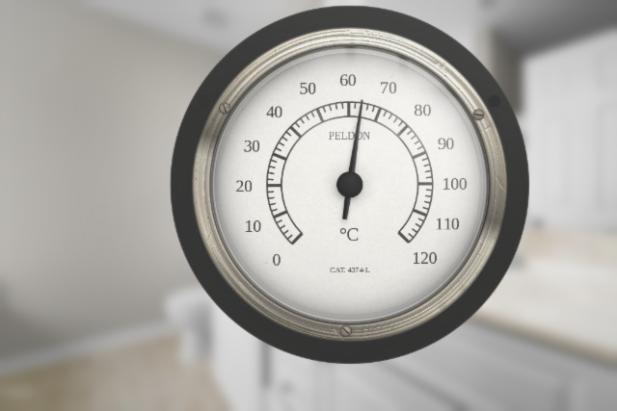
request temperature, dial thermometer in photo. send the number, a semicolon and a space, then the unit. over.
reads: 64; °C
